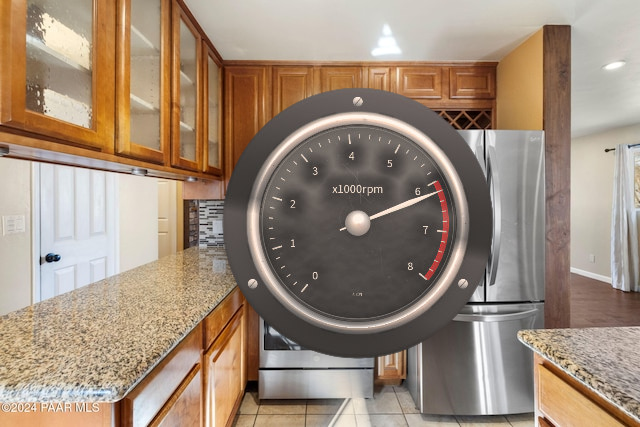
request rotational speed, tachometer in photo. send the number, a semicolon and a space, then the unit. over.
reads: 6200; rpm
